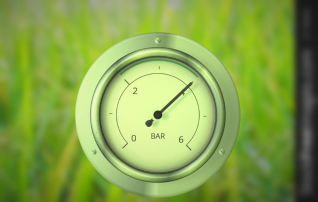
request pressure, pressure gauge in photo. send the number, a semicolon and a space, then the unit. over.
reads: 4; bar
